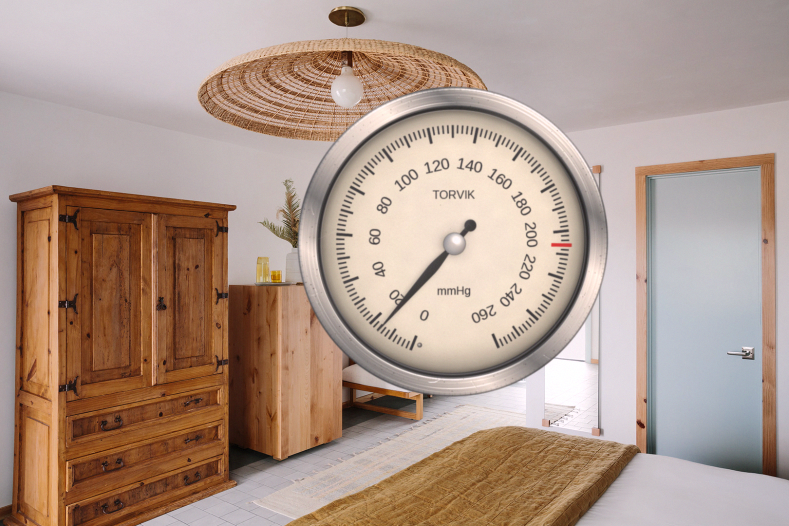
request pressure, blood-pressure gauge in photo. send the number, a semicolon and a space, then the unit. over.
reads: 16; mmHg
